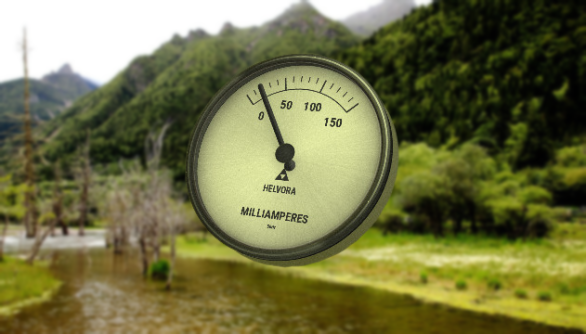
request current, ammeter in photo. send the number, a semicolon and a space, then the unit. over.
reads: 20; mA
